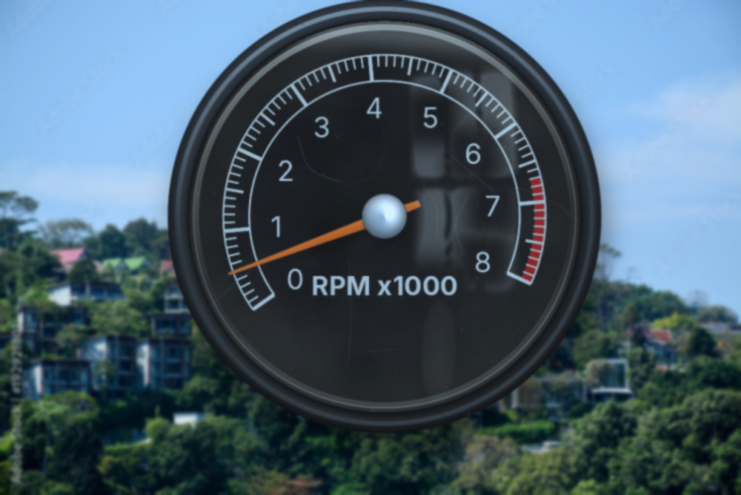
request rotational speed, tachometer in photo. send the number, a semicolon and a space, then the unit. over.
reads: 500; rpm
